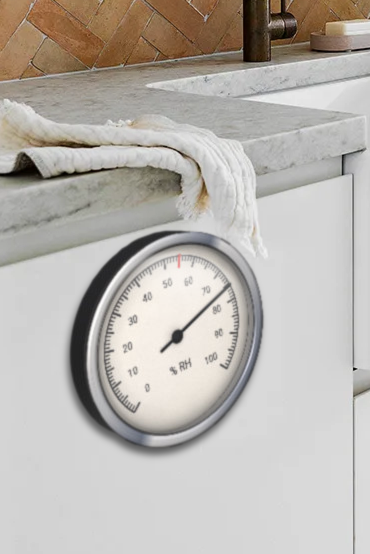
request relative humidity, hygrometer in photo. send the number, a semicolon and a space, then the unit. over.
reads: 75; %
